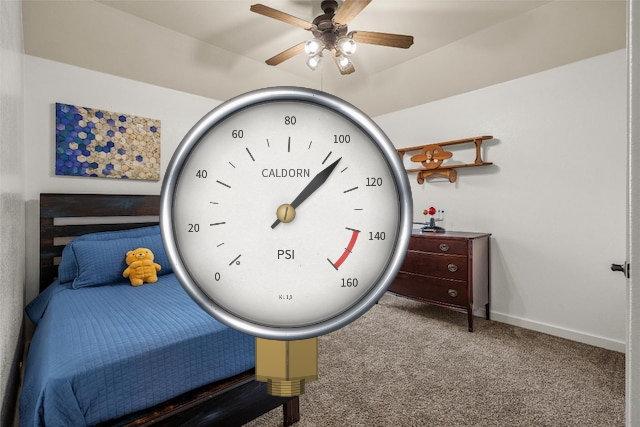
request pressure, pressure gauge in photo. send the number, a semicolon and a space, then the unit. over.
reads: 105; psi
